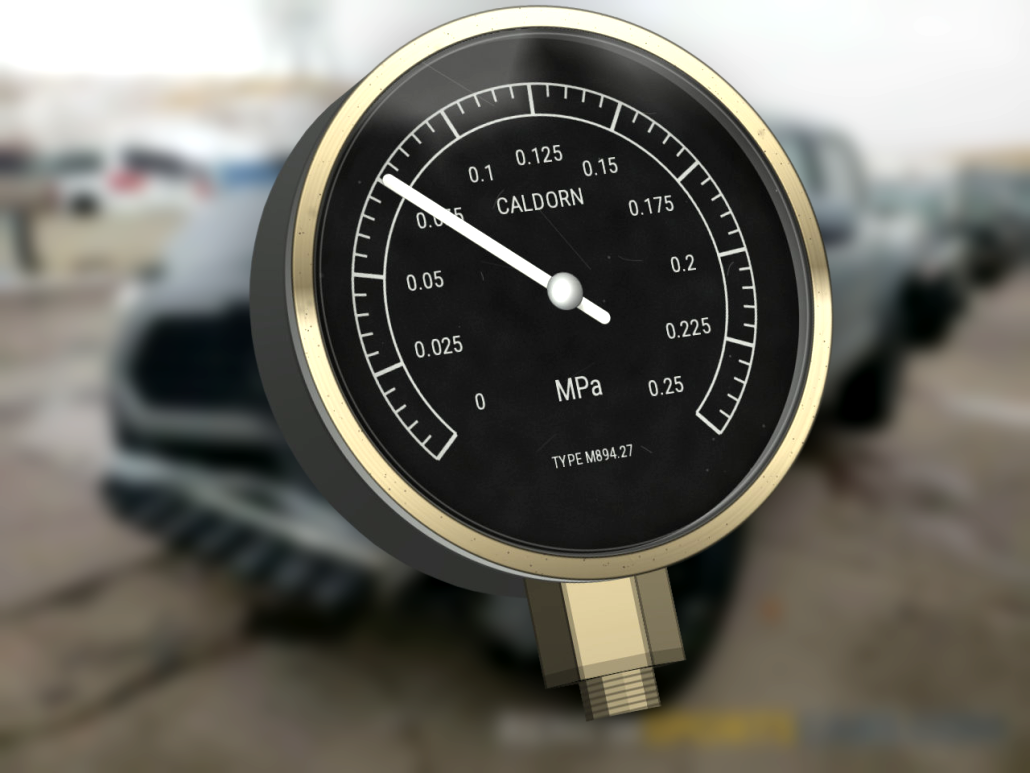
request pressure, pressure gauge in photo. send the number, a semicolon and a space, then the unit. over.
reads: 0.075; MPa
